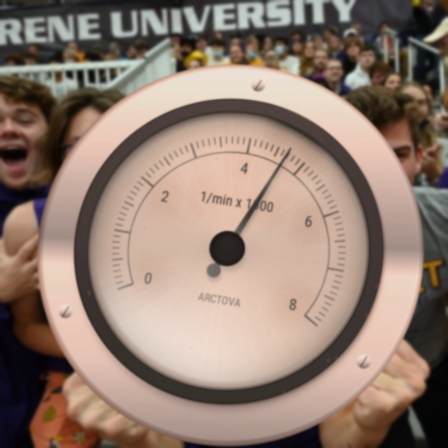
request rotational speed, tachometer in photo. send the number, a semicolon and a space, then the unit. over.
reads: 4700; rpm
